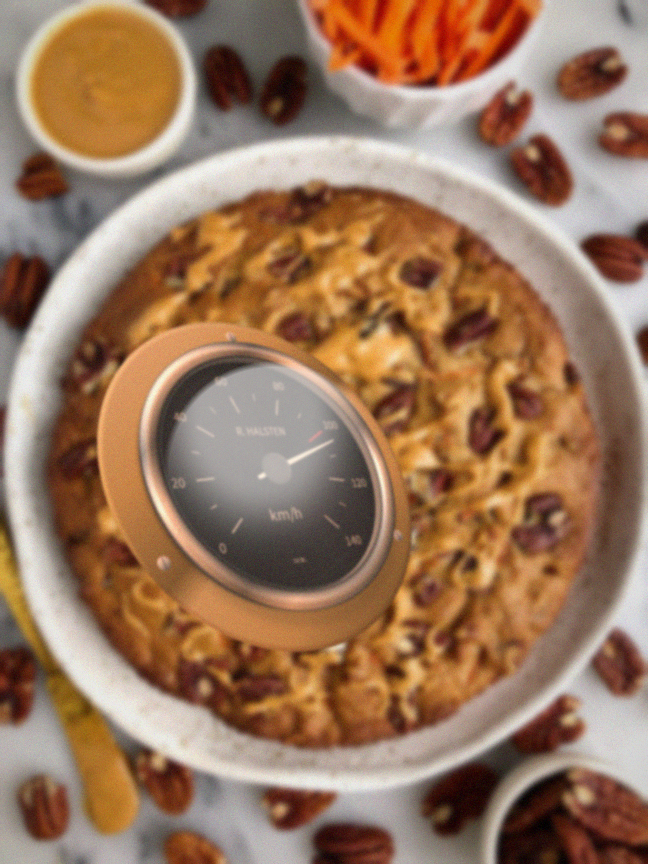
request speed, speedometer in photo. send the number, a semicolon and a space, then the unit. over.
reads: 105; km/h
